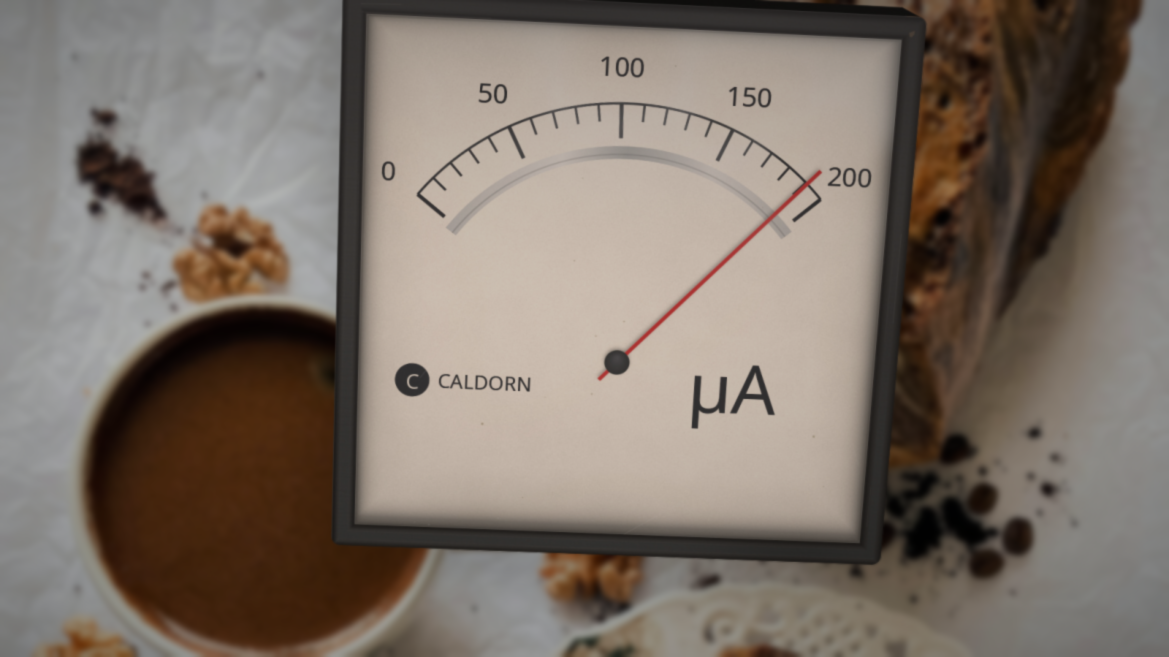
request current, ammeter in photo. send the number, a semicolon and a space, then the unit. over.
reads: 190; µA
